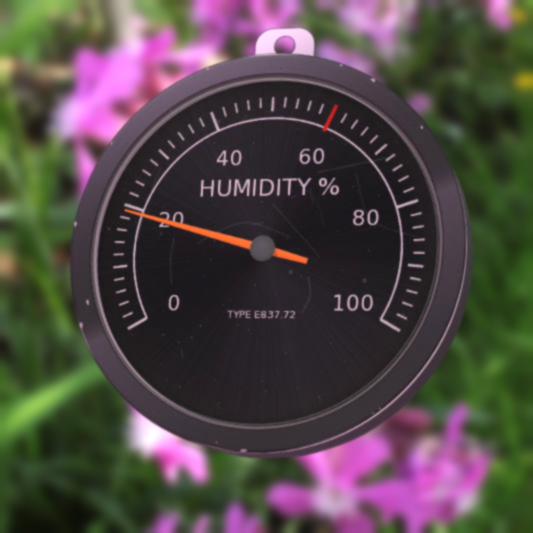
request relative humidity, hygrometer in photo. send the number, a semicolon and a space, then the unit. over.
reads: 19; %
